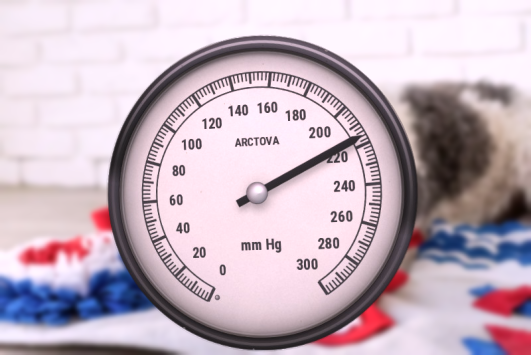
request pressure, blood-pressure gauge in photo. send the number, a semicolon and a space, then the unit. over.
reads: 216; mmHg
